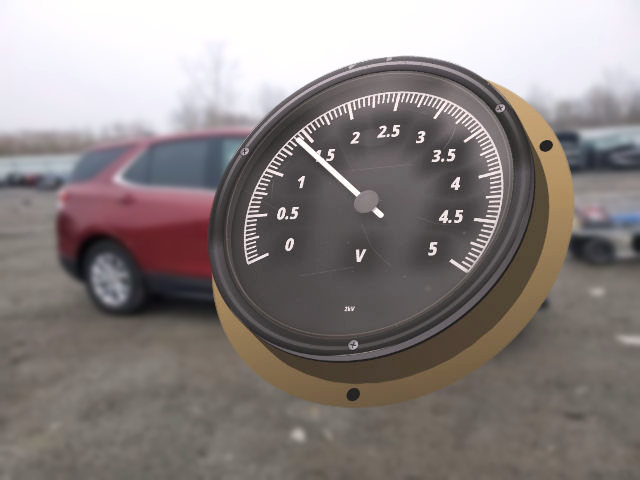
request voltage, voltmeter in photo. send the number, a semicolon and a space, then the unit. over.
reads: 1.4; V
